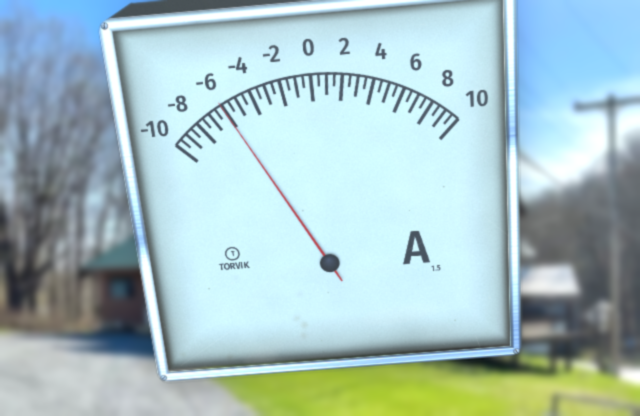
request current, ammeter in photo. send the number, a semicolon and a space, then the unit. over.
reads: -6; A
